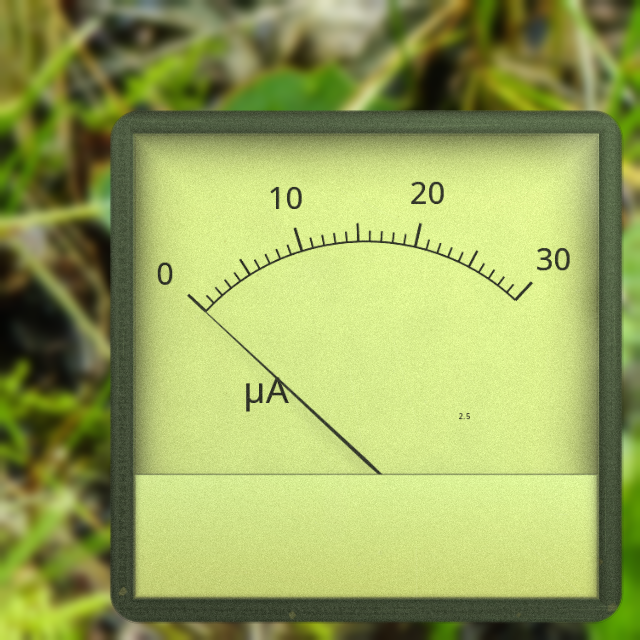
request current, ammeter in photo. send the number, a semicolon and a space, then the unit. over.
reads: 0; µA
